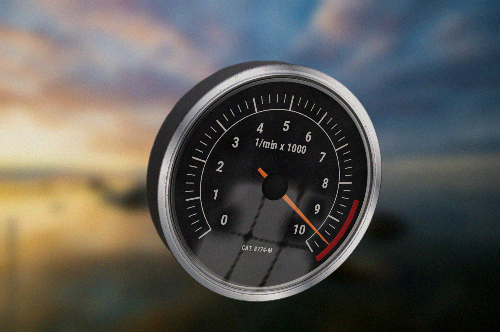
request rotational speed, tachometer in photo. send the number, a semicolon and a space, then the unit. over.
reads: 9600; rpm
